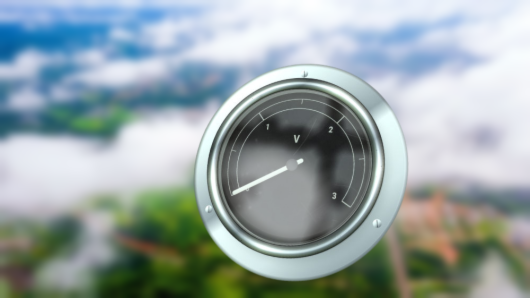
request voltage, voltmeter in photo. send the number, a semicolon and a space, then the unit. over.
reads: 0; V
